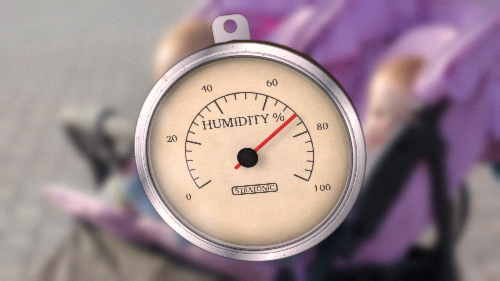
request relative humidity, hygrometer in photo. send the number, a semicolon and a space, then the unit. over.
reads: 72; %
